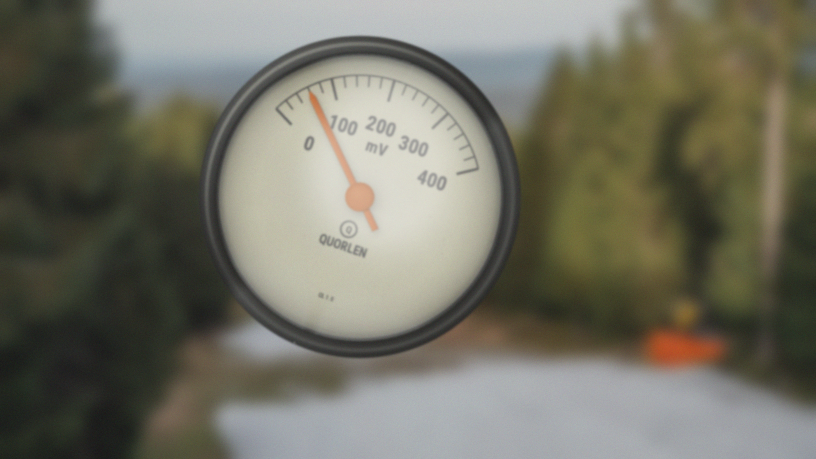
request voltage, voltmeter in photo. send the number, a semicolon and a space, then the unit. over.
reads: 60; mV
